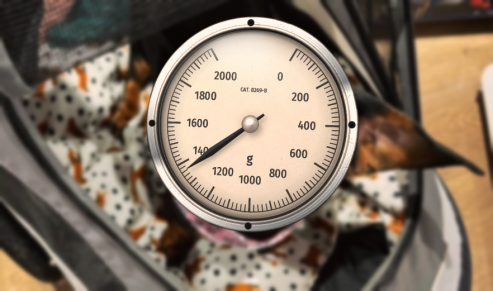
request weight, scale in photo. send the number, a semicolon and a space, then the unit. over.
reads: 1360; g
